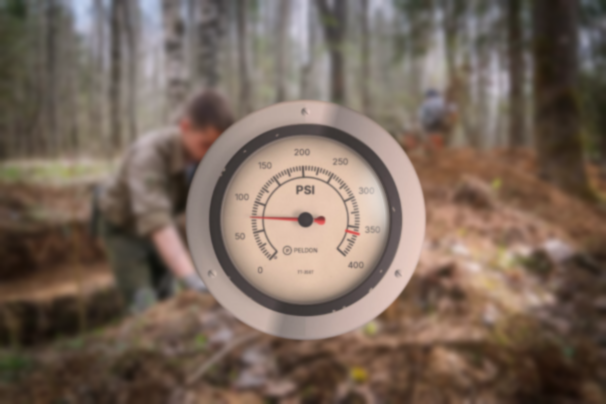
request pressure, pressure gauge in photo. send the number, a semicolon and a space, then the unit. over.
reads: 75; psi
